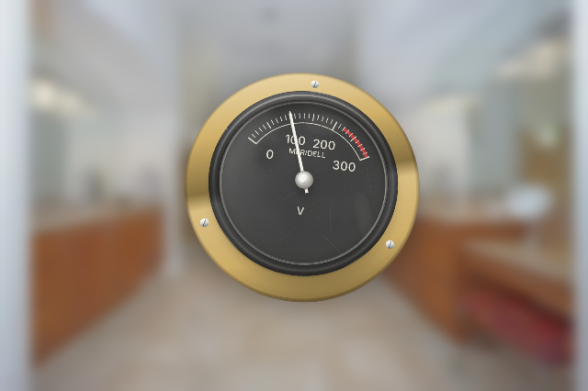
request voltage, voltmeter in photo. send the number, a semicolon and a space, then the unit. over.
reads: 100; V
